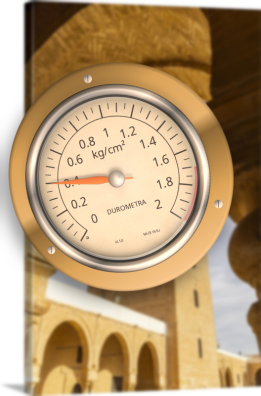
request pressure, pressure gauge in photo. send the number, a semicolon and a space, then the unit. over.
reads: 0.4; kg/cm²
